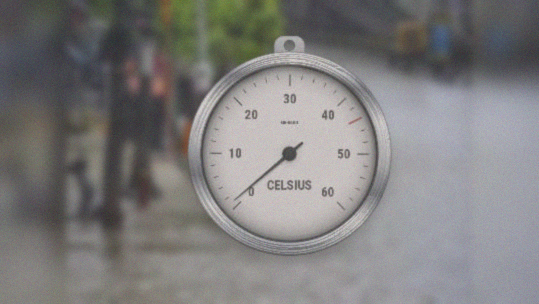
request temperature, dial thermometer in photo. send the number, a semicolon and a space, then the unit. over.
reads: 1; °C
